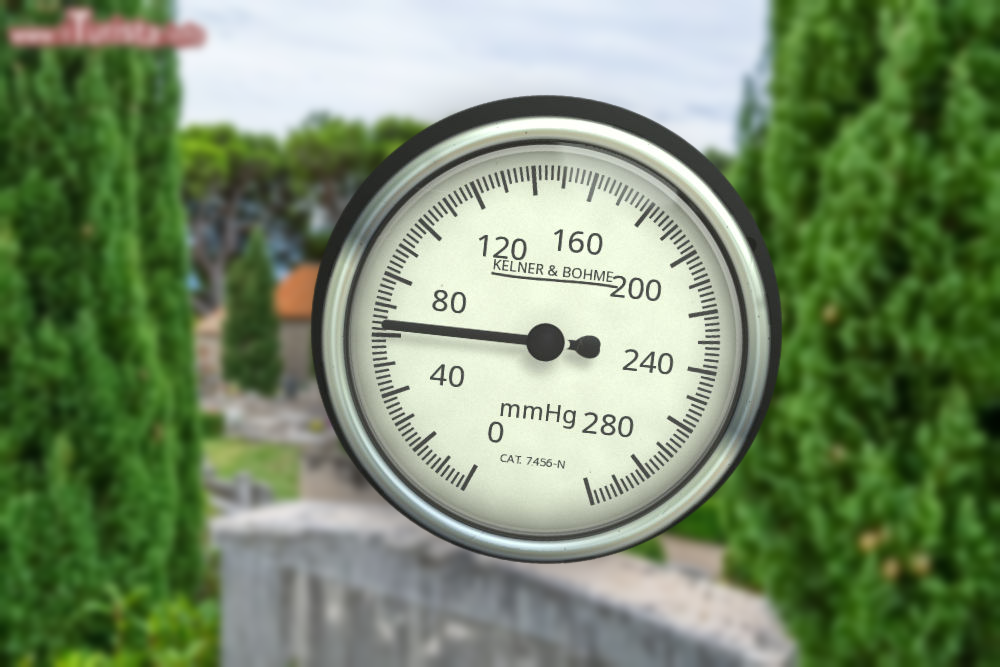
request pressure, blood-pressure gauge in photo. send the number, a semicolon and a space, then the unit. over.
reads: 64; mmHg
